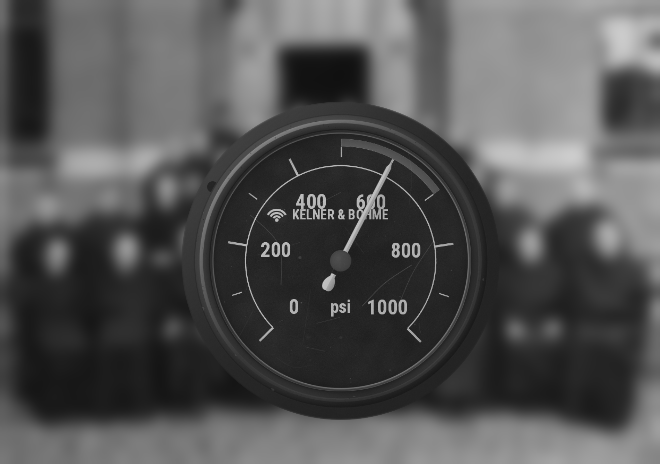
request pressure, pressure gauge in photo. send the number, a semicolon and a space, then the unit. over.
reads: 600; psi
